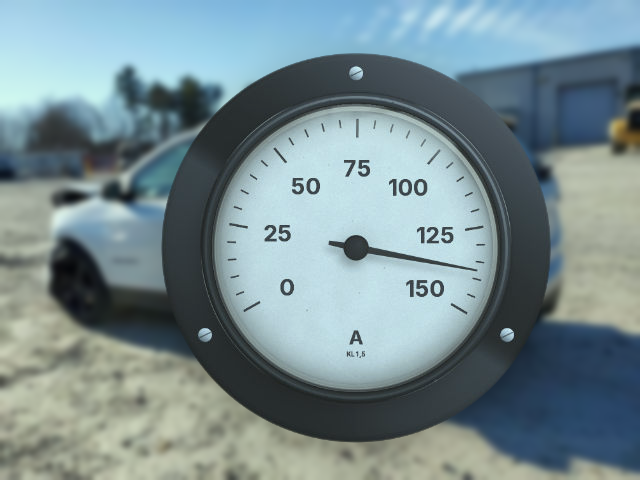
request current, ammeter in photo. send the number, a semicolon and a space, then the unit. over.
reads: 137.5; A
